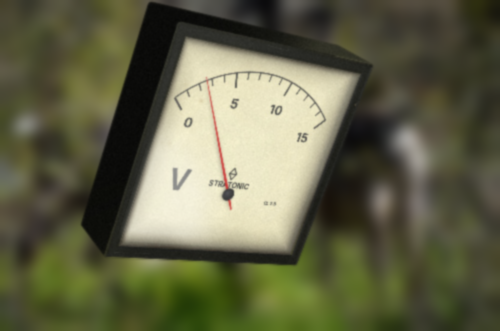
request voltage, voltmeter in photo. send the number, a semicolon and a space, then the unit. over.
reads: 2.5; V
